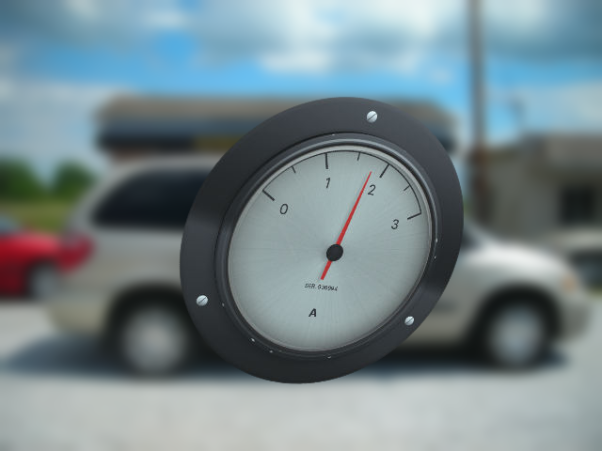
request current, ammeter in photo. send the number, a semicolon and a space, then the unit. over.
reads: 1.75; A
